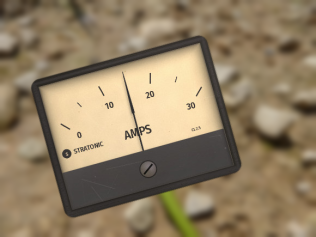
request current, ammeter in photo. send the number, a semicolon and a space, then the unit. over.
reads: 15; A
